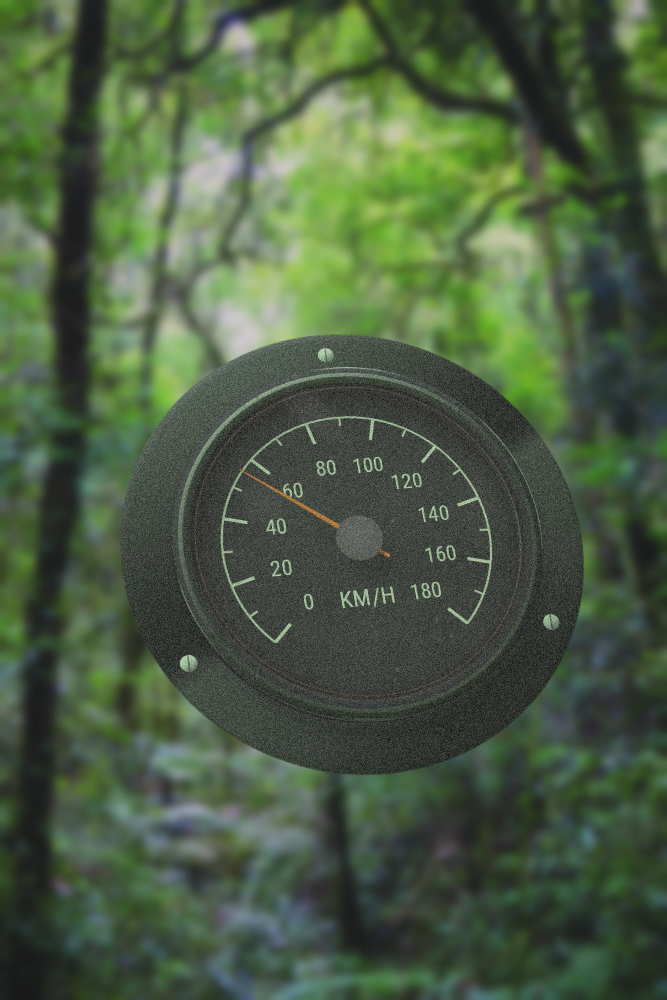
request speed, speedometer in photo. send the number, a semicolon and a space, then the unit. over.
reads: 55; km/h
